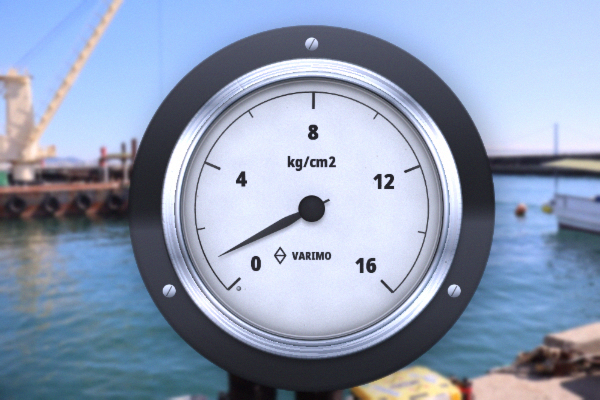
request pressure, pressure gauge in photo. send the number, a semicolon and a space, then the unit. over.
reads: 1; kg/cm²
